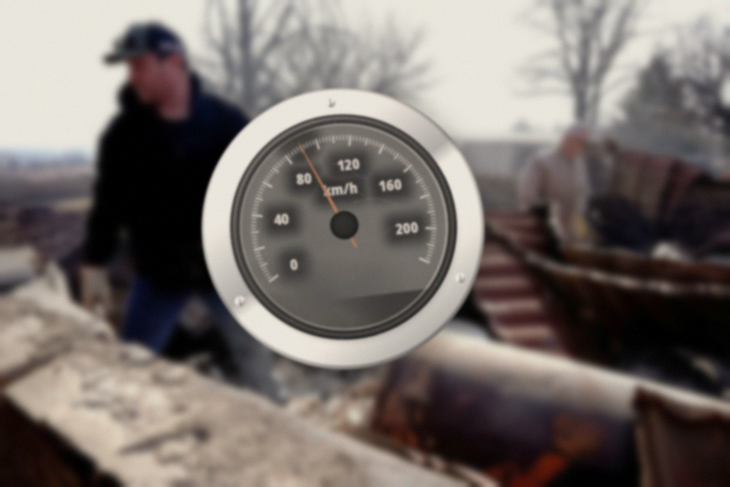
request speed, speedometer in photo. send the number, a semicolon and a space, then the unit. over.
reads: 90; km/h
